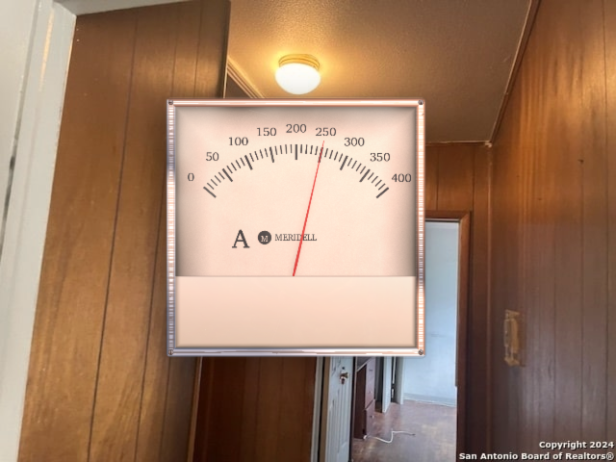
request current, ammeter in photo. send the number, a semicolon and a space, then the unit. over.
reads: 250; A
